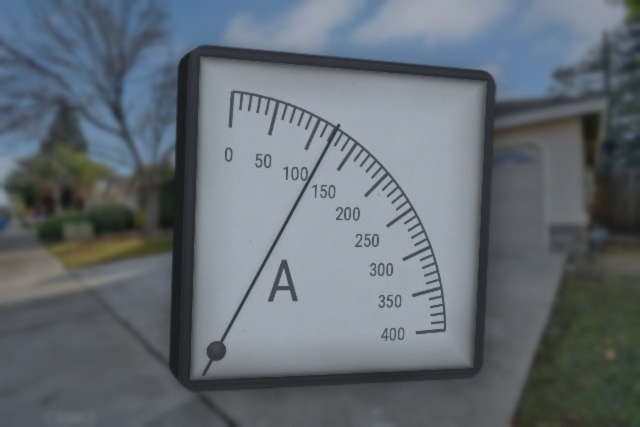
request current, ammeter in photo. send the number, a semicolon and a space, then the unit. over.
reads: 120; A
